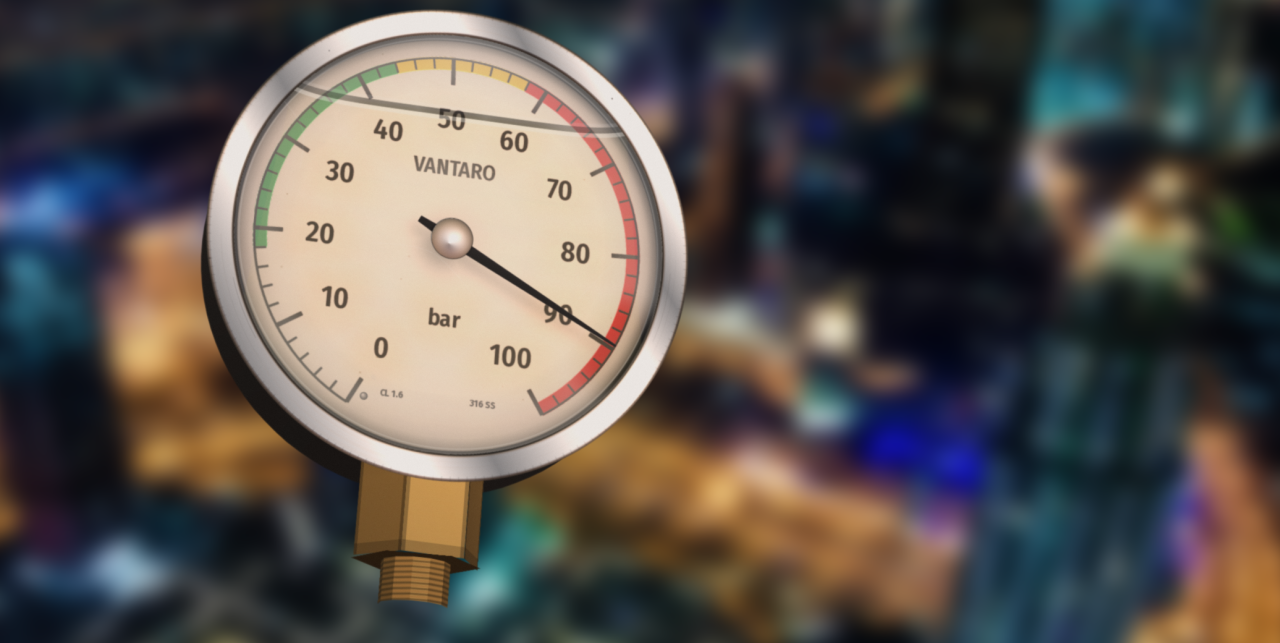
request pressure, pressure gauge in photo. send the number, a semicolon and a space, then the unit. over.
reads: 90; bar
